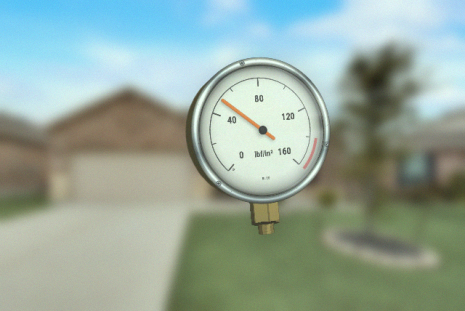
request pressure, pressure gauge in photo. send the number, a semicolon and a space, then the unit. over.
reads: 50; psi
